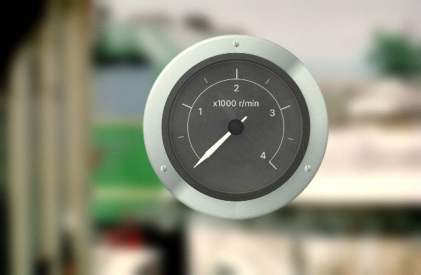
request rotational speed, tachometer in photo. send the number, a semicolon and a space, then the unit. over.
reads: 0; rpm
